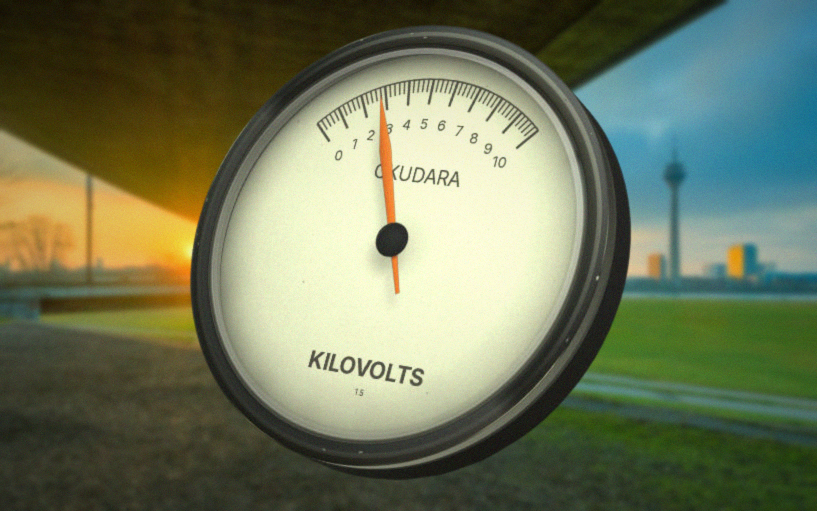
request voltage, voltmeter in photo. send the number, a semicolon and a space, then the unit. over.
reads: 3; kV
